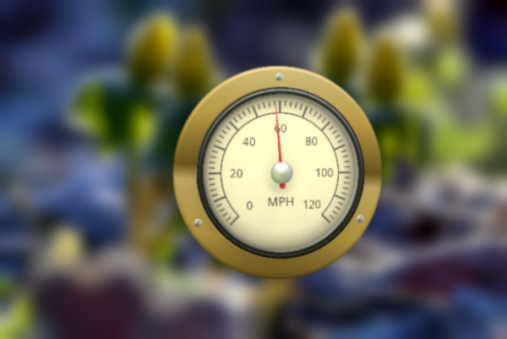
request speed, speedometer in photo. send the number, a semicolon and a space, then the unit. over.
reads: 58; mph
